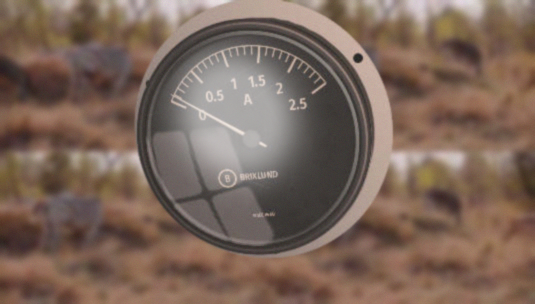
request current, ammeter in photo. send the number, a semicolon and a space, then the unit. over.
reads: 0.1; A
